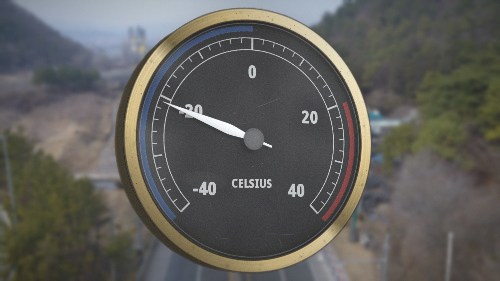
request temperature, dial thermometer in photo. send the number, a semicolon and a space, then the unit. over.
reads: -21; °C
